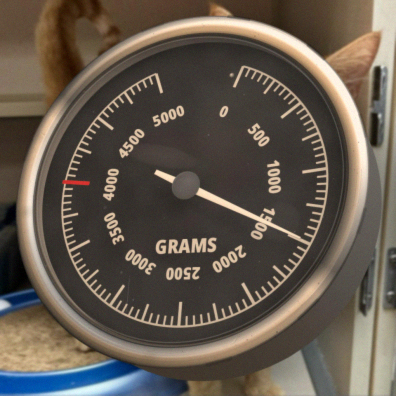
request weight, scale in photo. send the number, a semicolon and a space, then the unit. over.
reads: 1500; g
